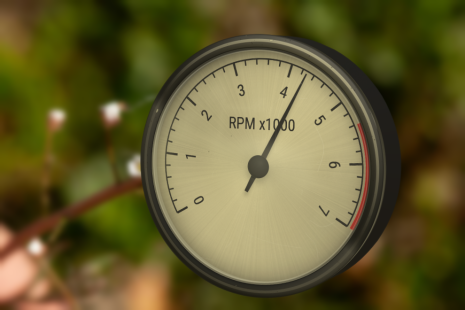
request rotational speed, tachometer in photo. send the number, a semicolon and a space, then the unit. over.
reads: 4300; rpm
